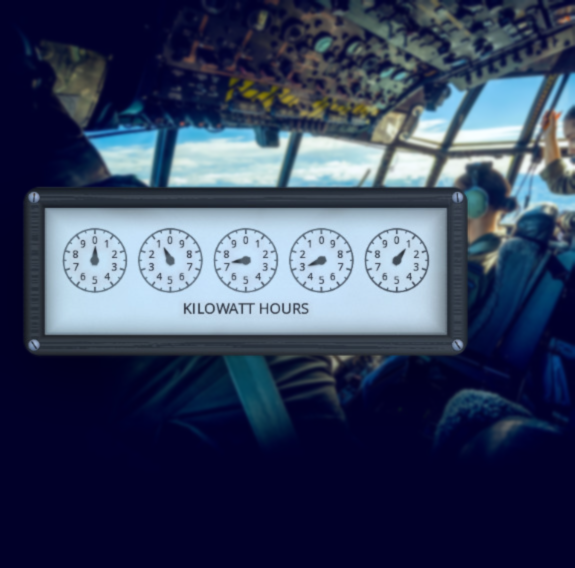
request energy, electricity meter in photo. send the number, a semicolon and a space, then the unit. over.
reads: 731; kWh
